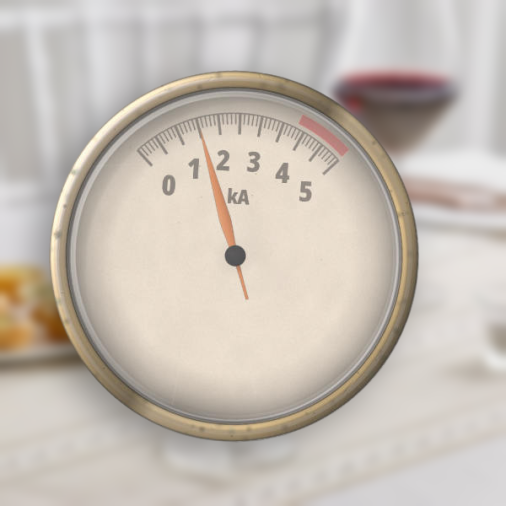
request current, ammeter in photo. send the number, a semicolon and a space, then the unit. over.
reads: 1.5; kA
